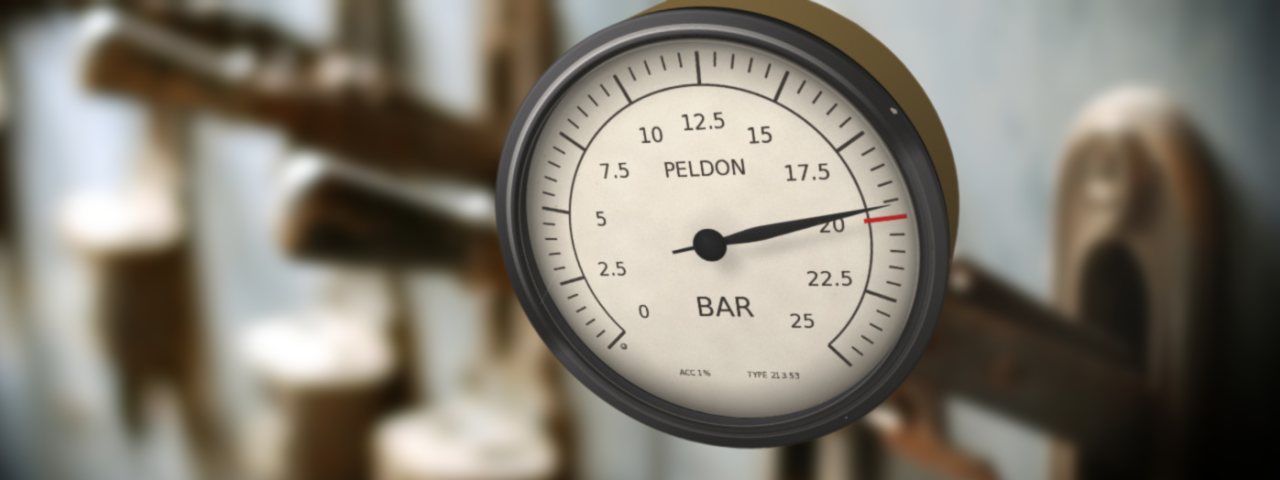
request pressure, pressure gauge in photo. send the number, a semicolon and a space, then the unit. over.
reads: 19.5; bar
